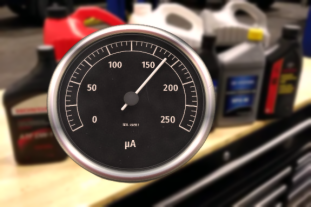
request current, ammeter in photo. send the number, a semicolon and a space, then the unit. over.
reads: 165; µA
